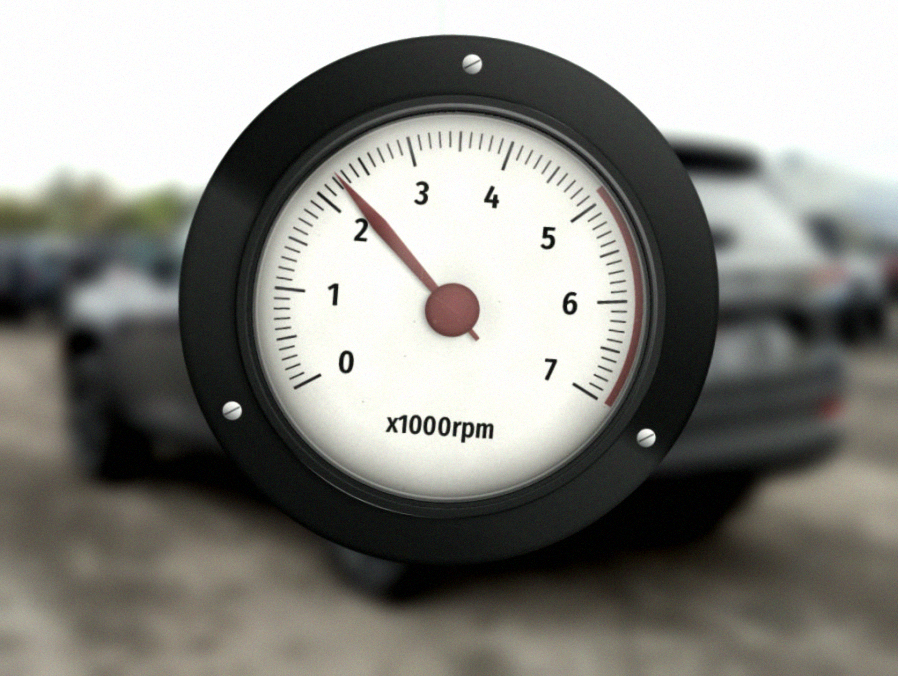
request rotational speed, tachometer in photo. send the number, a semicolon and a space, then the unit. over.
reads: 2250; rpm
